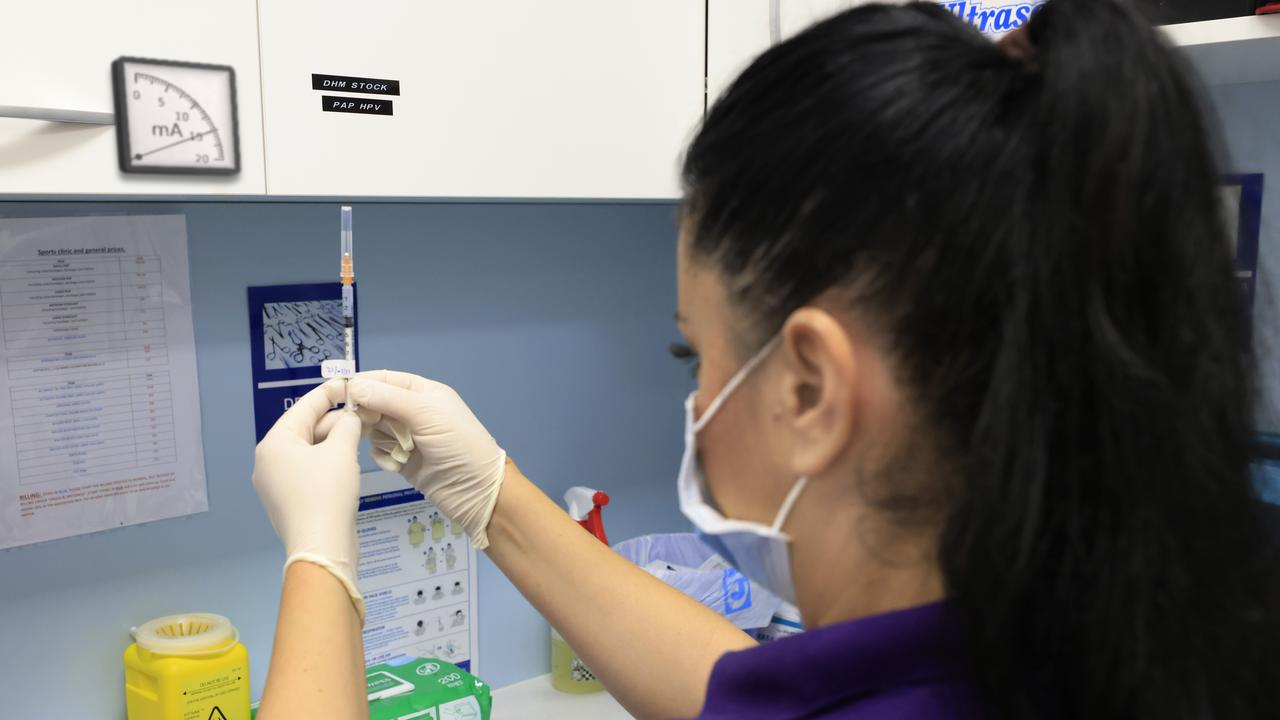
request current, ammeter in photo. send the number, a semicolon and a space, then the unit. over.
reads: 15; mA
